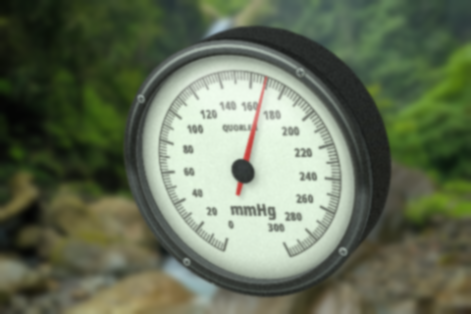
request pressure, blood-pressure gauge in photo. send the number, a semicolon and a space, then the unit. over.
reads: 170; mmHg
